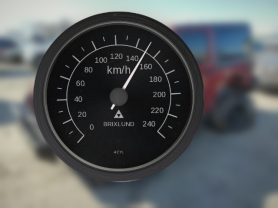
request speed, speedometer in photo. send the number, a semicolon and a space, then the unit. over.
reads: 150; km/h
